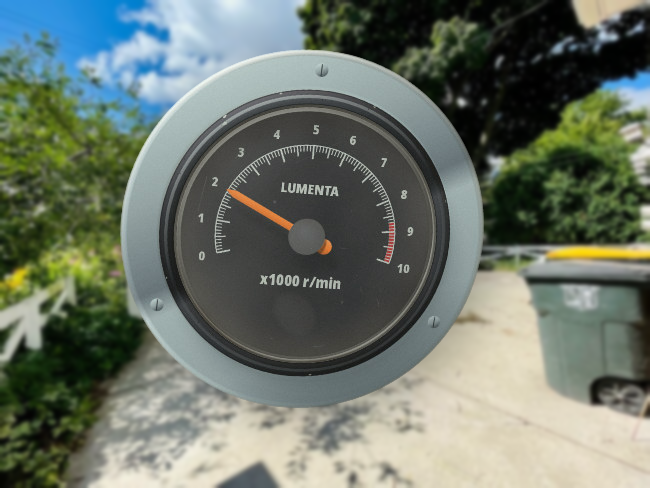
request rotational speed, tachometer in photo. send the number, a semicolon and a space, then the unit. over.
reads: 2000; rpm
